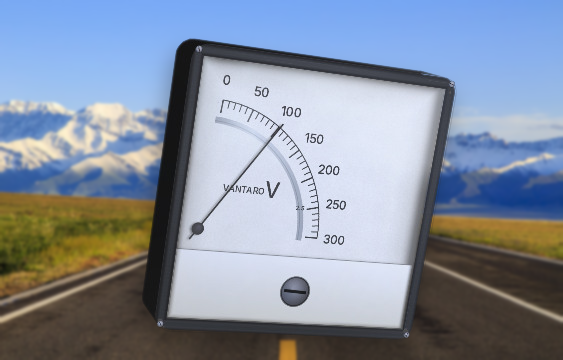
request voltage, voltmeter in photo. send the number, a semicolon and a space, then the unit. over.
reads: 100; V
